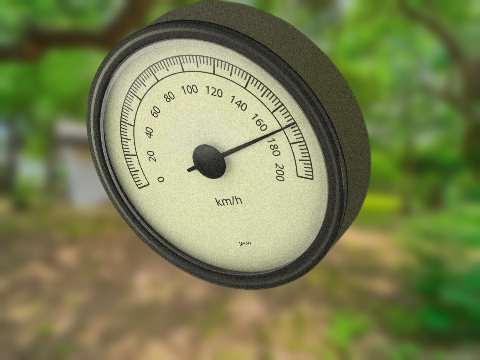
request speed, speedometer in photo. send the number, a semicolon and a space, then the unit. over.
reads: 170; km/h
